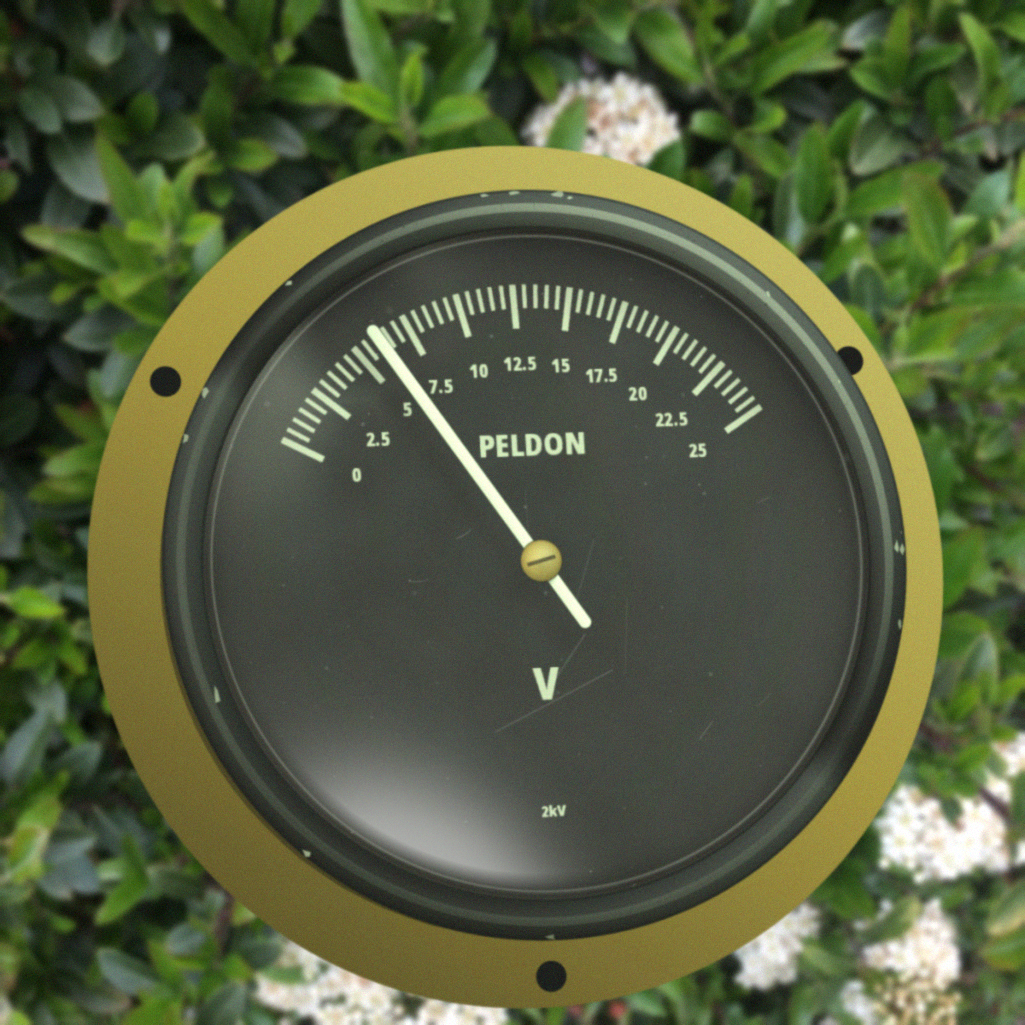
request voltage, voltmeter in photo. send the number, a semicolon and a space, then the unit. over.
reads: 6; V
